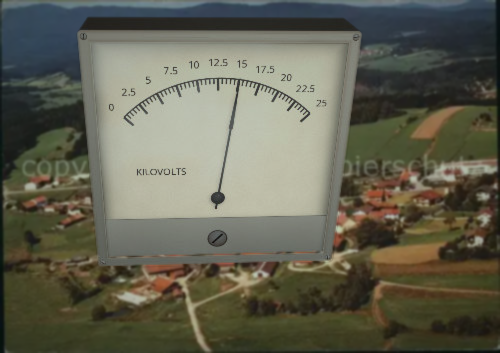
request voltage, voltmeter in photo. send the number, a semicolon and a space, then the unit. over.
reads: 15; kV
